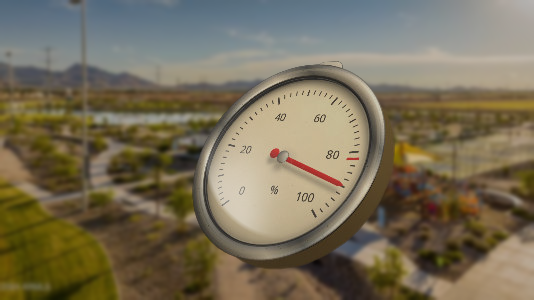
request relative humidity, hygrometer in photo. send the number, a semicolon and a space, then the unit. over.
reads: 90; %
